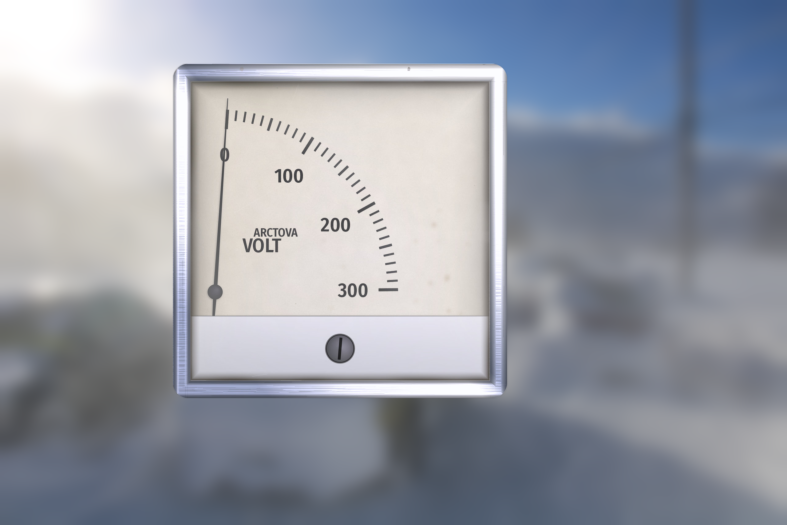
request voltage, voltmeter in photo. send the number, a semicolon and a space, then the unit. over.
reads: 0; V
